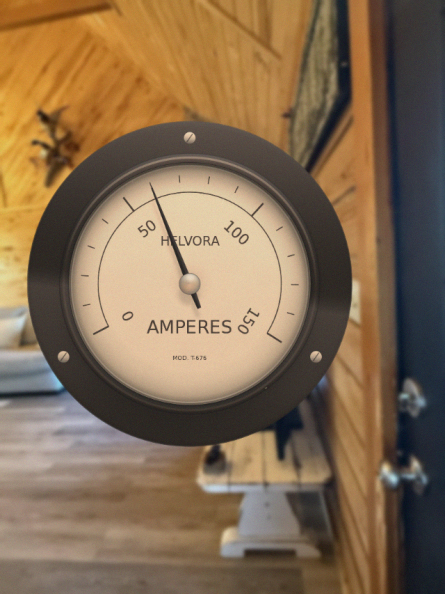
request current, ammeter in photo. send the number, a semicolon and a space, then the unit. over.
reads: 60; A
